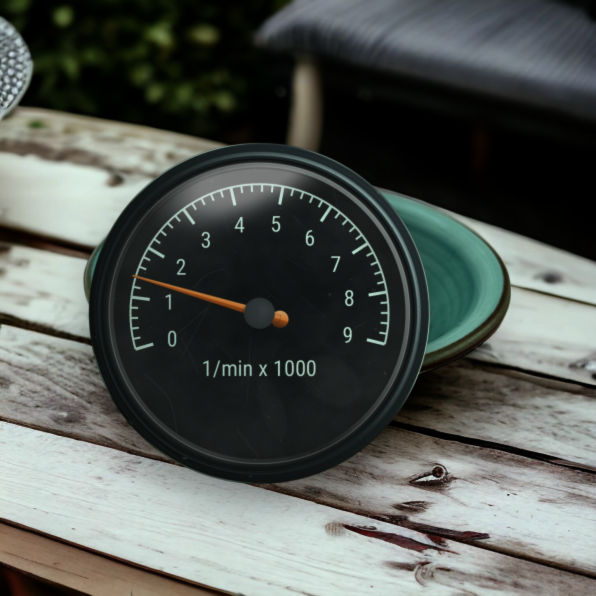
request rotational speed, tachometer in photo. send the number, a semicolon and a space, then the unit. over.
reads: 1400; rpm
